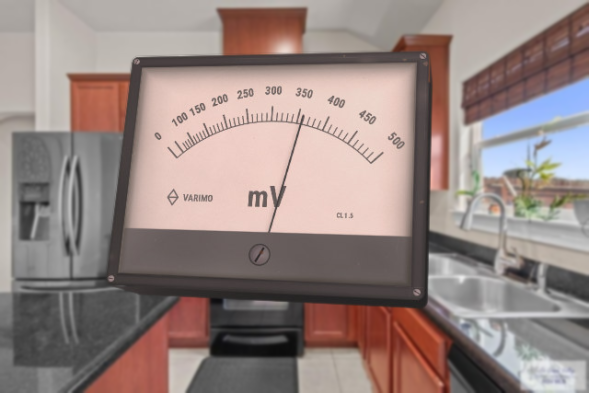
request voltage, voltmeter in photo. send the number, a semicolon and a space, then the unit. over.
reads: 360; mV
